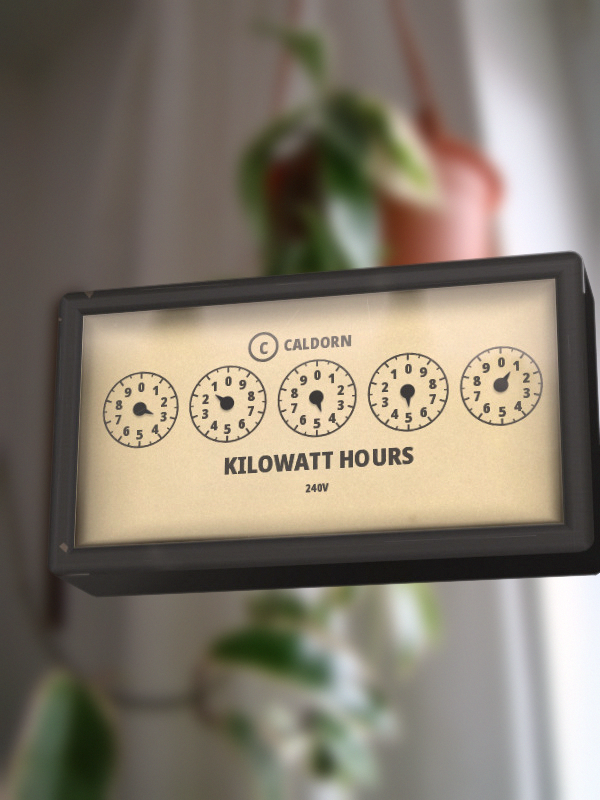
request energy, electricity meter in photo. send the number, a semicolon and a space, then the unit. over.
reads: 31451; kWh
